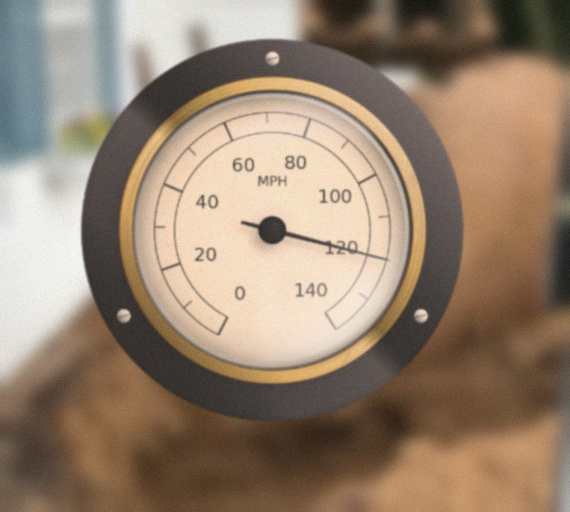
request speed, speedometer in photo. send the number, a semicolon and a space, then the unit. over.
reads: 120; mph
